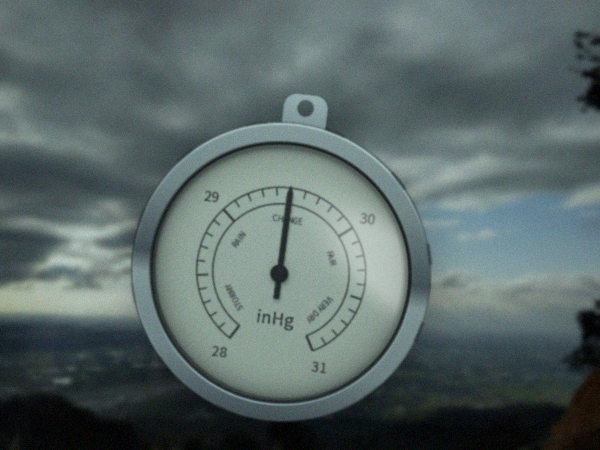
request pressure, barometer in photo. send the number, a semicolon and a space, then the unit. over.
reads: 29.5; inHg
